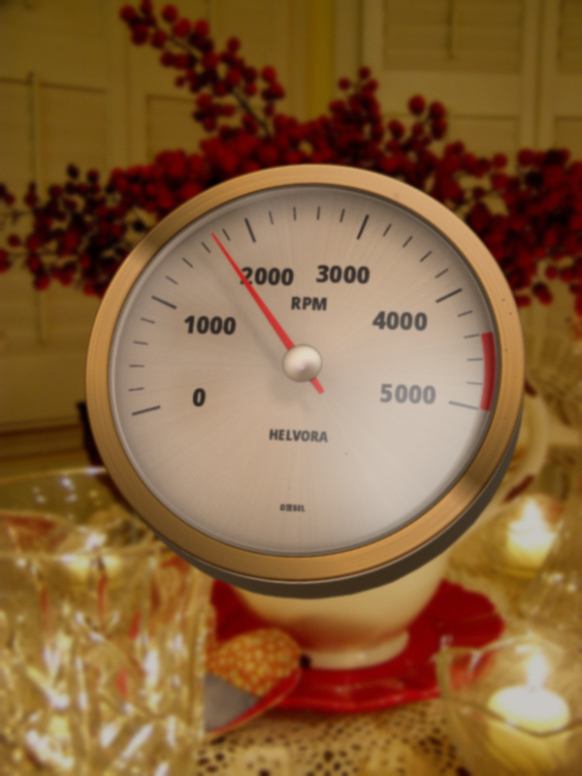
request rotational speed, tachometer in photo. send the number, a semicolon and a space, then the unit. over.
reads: 1700; rpm
